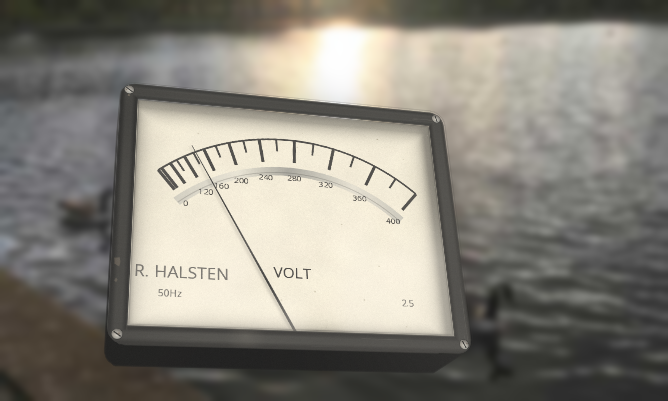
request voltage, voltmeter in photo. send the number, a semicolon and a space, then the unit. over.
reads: 140; V
